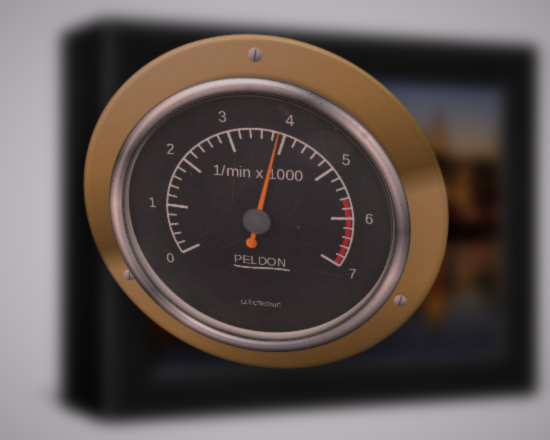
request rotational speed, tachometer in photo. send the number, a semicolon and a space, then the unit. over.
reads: 3900; rpm
